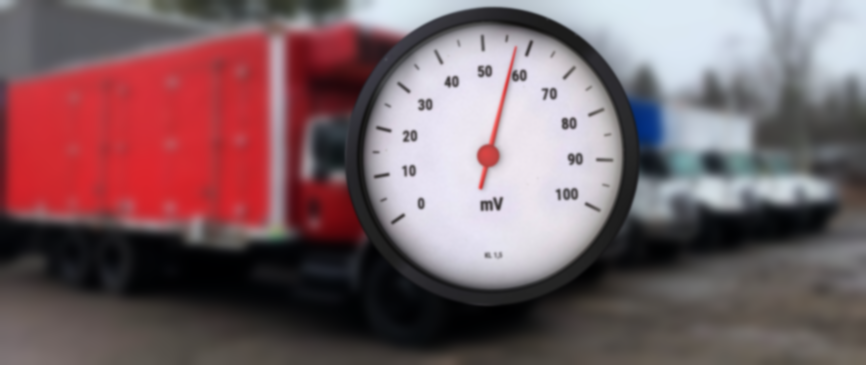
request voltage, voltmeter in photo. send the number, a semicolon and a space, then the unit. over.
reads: 57.5; mV
